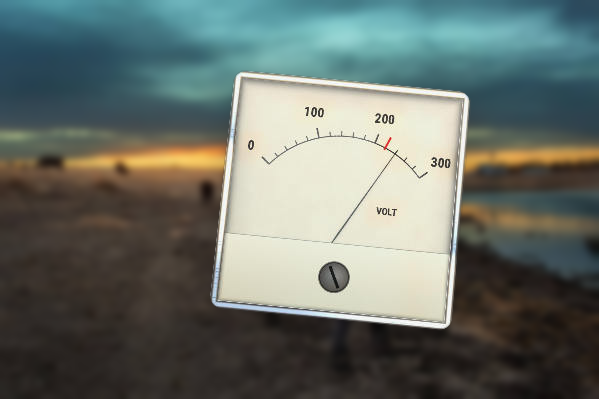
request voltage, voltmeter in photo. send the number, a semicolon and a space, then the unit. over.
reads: 240; V
